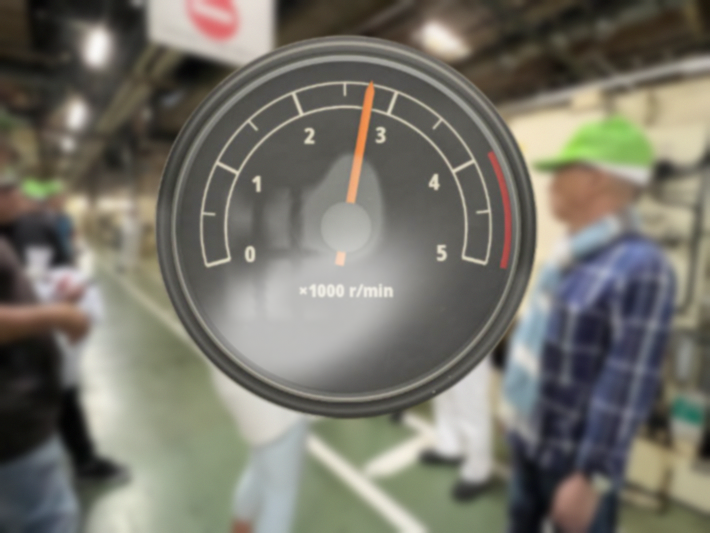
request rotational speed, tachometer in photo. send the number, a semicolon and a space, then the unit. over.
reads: 2750; rpm
